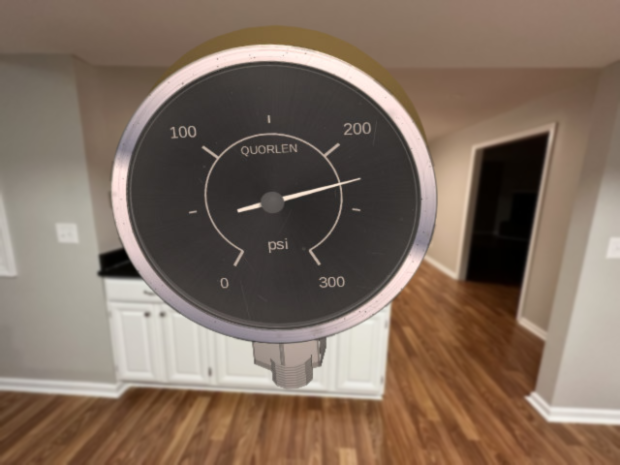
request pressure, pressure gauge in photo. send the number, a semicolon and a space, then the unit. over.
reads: 225; psi
